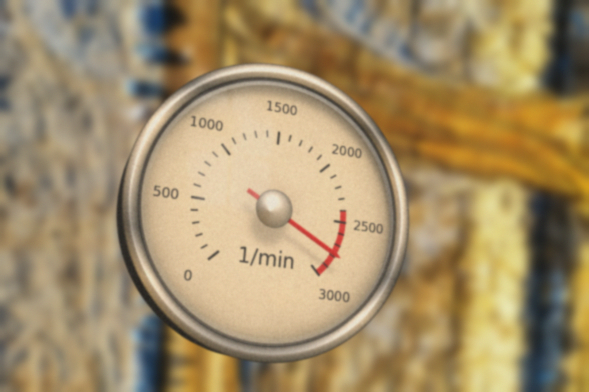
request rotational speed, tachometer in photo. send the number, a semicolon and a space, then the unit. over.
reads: 2800; rpm
